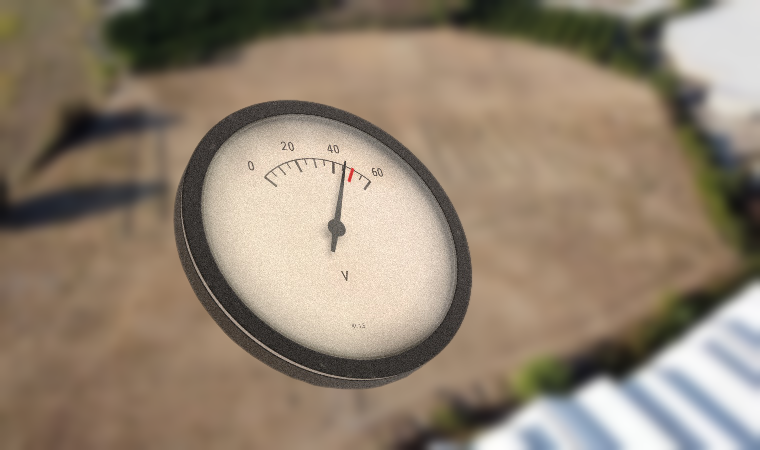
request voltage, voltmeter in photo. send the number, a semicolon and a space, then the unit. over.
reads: 45; V
